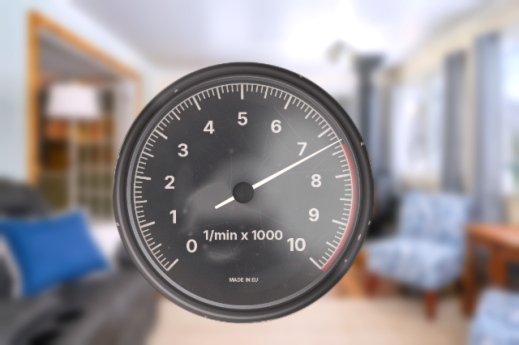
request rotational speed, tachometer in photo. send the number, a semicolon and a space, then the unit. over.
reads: 7300; rpm
